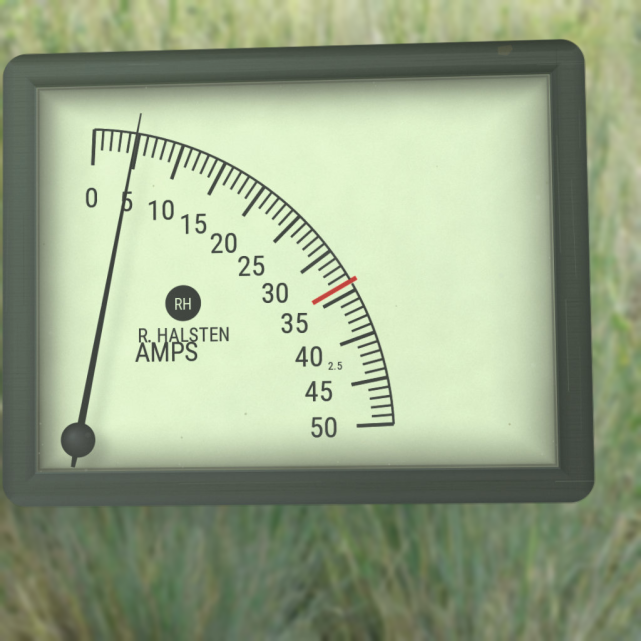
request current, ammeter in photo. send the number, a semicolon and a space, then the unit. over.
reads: 5; A
